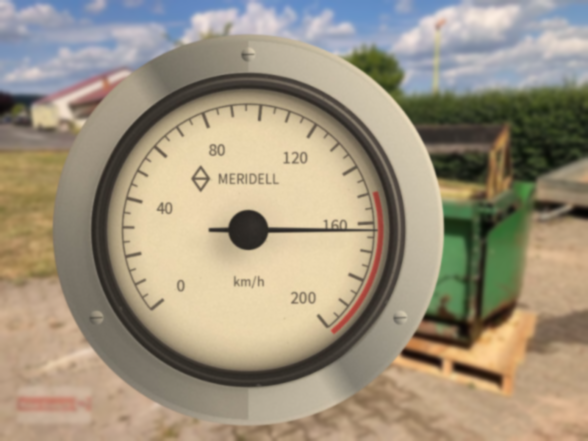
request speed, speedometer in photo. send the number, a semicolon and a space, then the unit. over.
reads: 162.5; km/h
